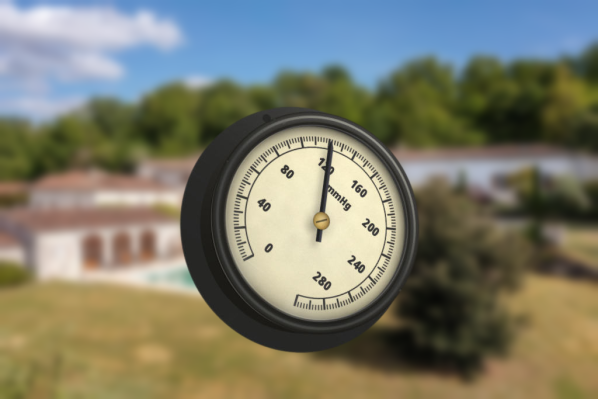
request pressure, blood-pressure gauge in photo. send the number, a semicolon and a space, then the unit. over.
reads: 120; mmHg
